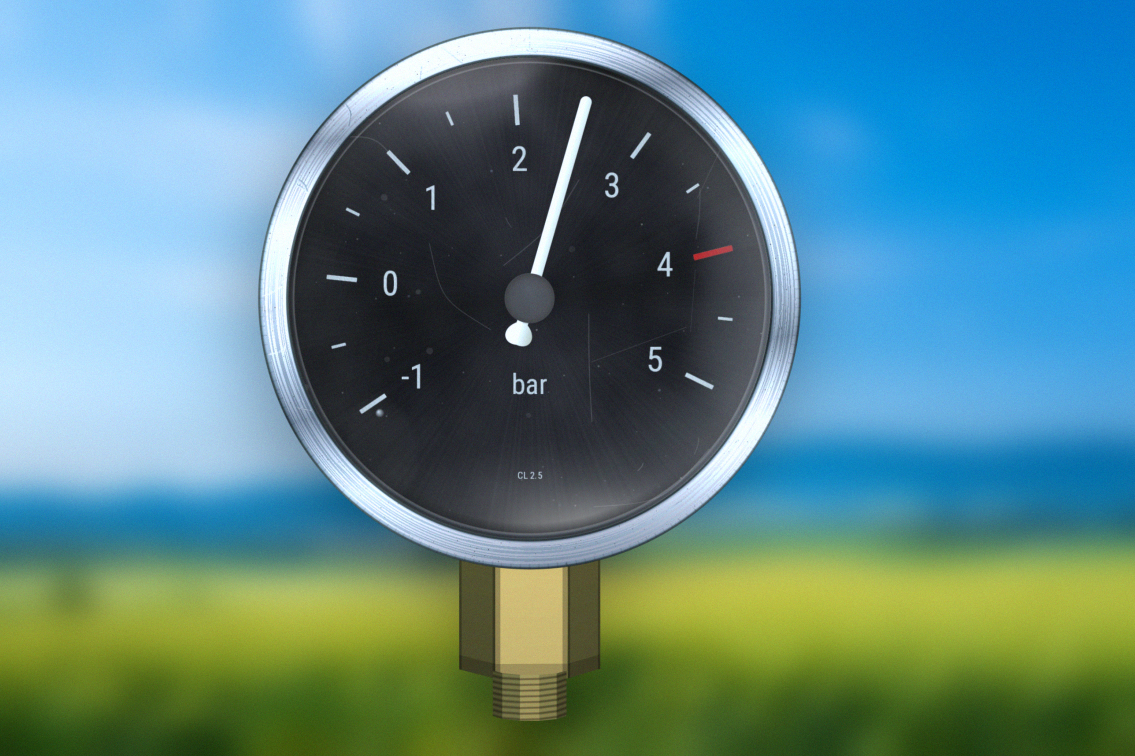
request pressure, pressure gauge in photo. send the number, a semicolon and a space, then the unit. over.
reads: 2.5; bar
